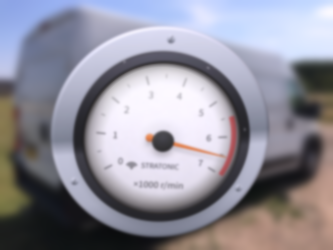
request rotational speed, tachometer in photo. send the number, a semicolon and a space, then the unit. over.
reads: 6500; rpm
